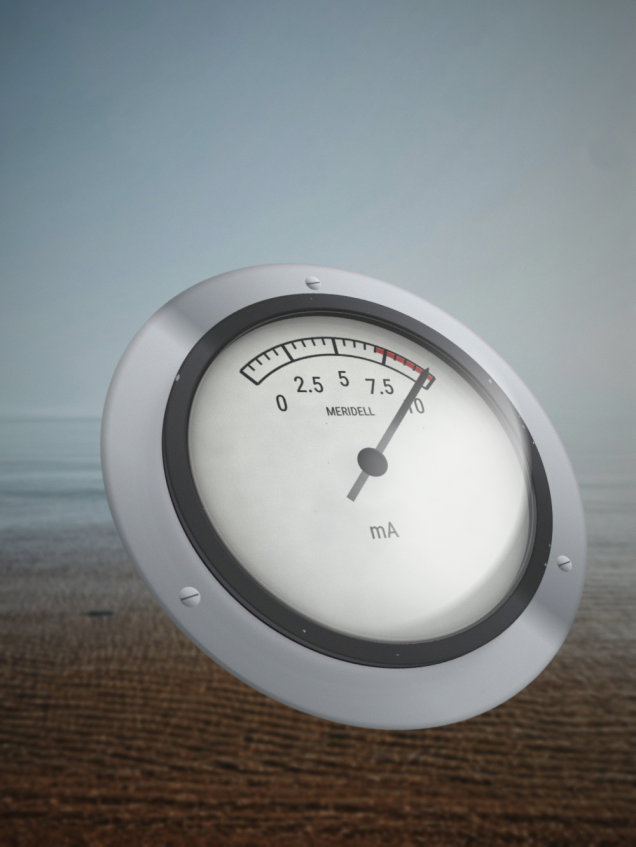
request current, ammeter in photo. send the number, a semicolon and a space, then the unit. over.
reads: 9.5; mA
